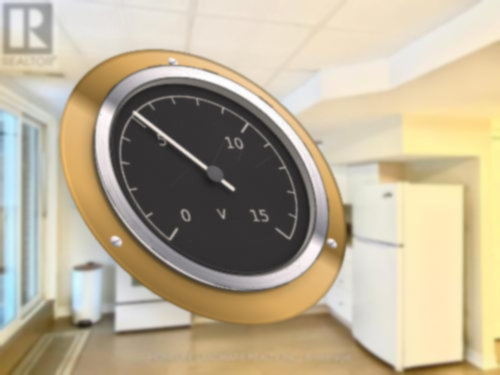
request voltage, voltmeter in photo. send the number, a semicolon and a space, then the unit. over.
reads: 5; V
